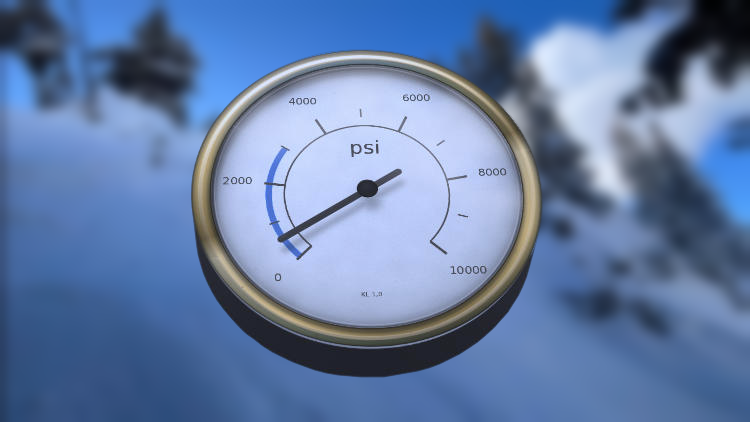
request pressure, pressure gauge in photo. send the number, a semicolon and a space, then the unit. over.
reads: 500; psi
